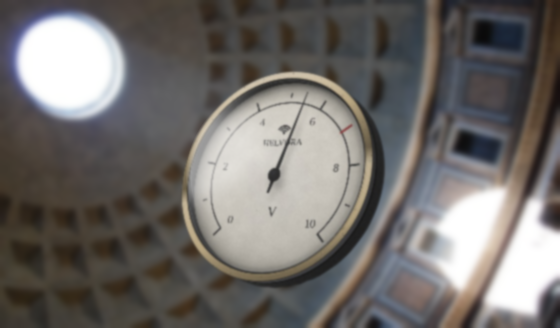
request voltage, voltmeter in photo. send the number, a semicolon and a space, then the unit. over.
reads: 5.5; V
